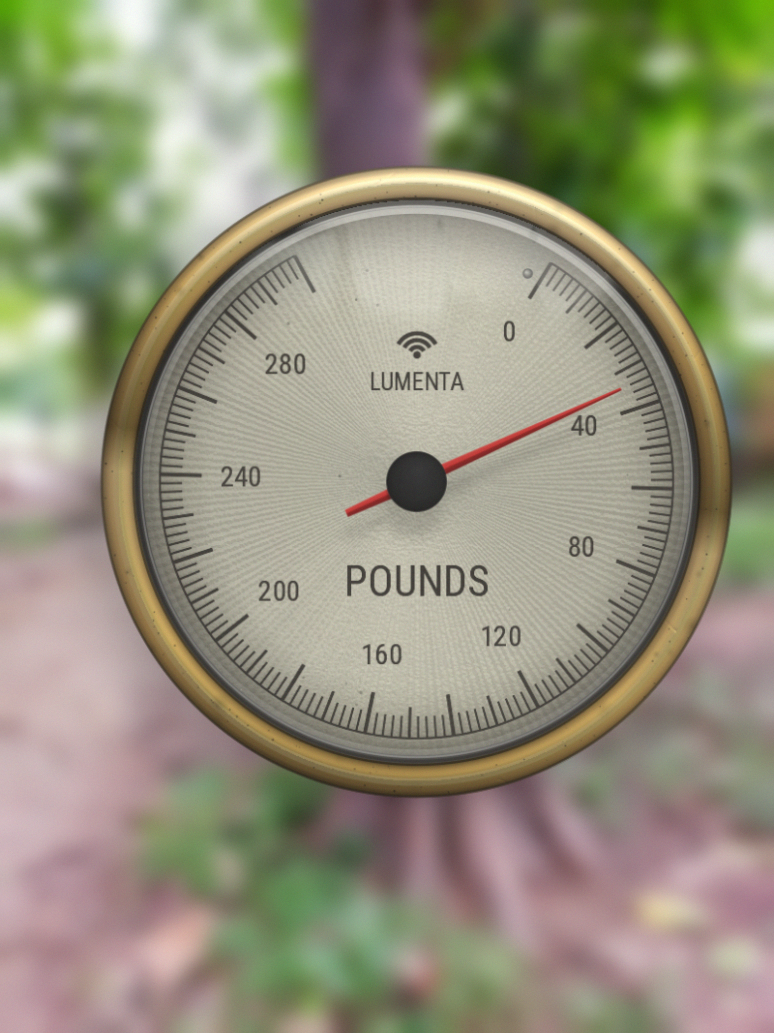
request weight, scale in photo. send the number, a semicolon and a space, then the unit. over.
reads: 34; lb
